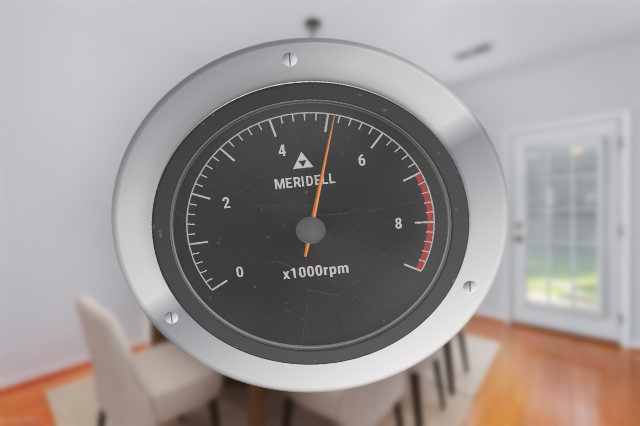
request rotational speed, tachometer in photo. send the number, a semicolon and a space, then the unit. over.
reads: 5100; rpm
